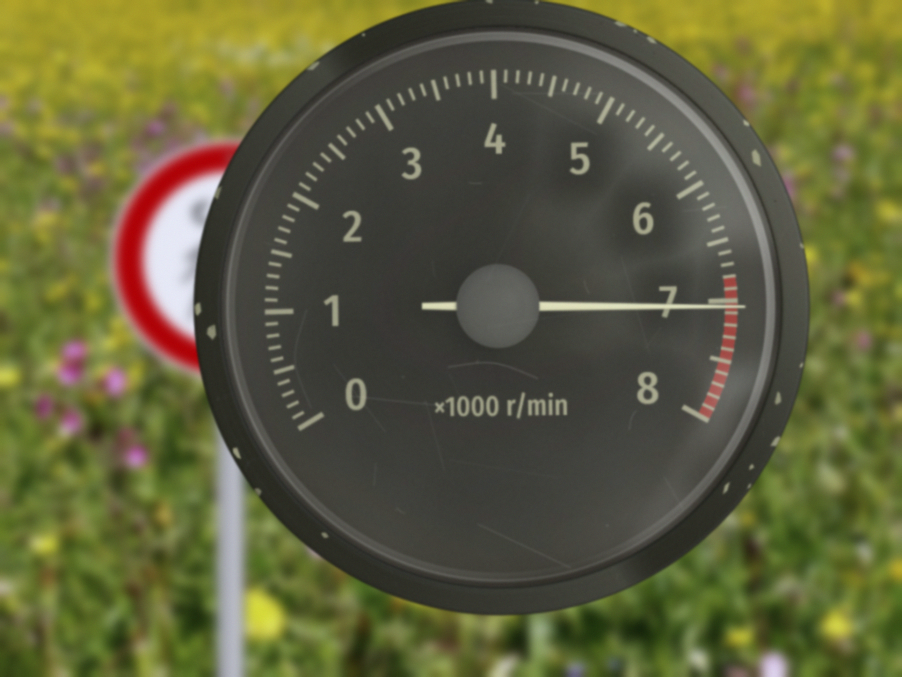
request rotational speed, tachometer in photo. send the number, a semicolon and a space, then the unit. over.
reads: 7050; rpm
